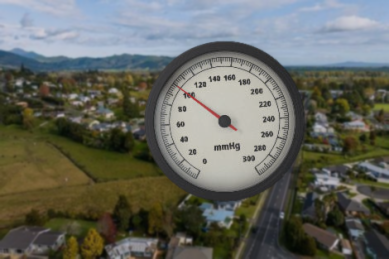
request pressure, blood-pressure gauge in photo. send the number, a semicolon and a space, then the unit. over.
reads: 100; mmHg
